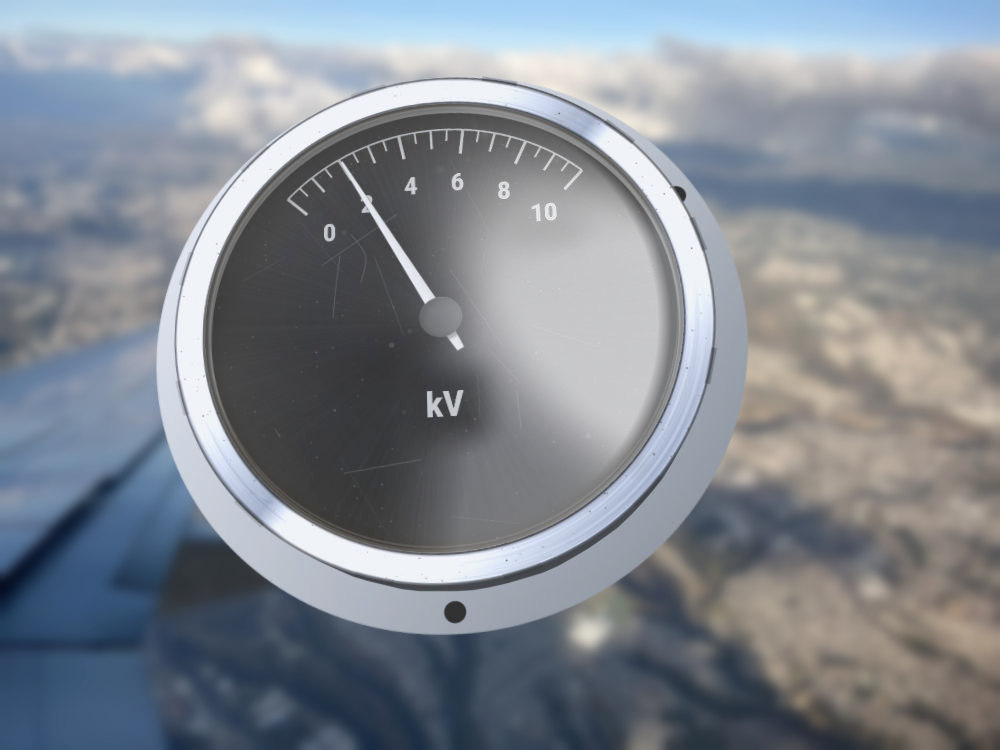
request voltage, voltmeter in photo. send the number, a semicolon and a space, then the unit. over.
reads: 2; kV
